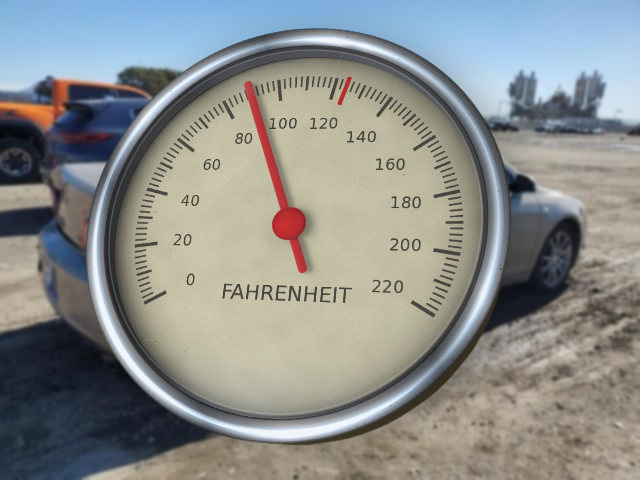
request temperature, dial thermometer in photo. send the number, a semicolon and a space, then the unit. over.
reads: 90; °F
